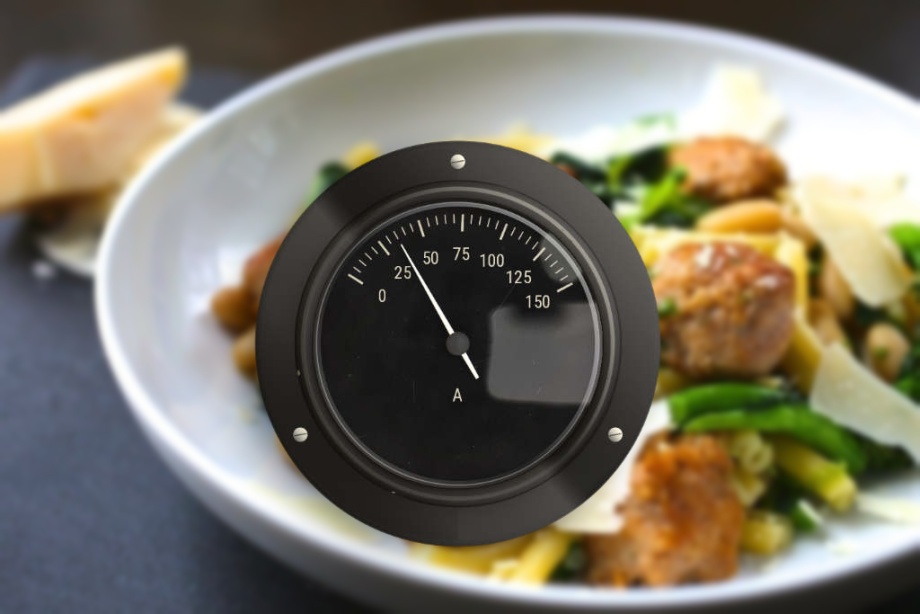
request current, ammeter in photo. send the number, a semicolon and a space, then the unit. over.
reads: 35; A
